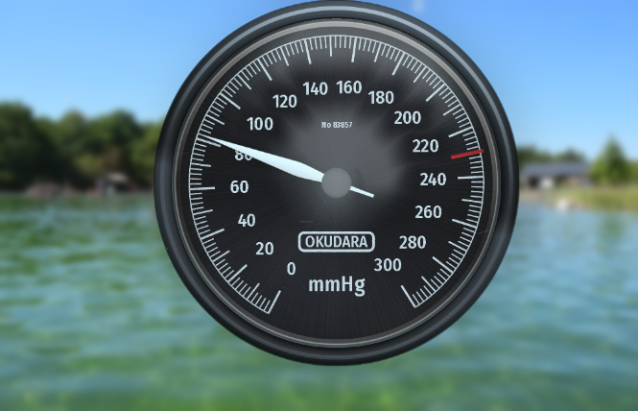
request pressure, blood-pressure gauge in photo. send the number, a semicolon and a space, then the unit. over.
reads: 82; mmHg
